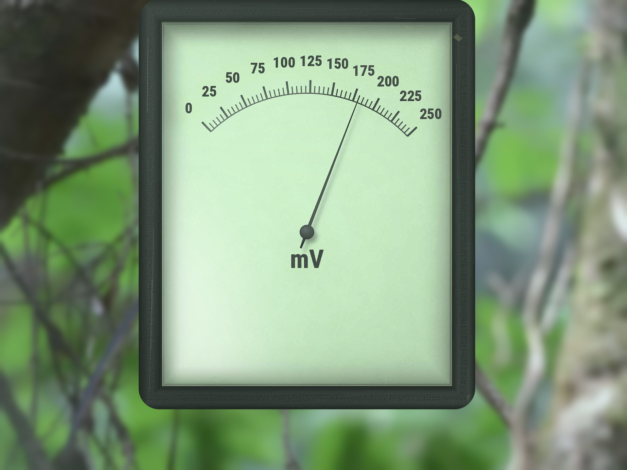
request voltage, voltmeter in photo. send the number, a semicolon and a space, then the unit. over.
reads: 180; mV
